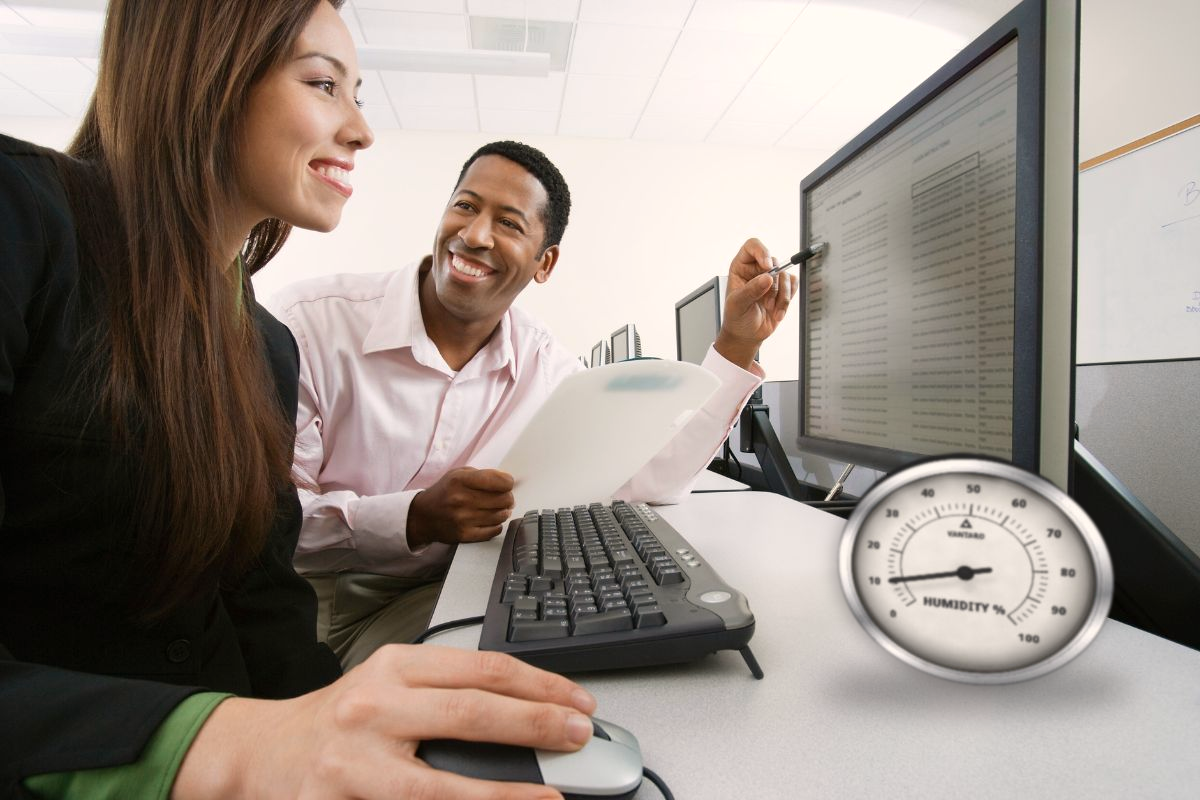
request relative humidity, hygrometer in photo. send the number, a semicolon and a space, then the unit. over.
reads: 10; %
